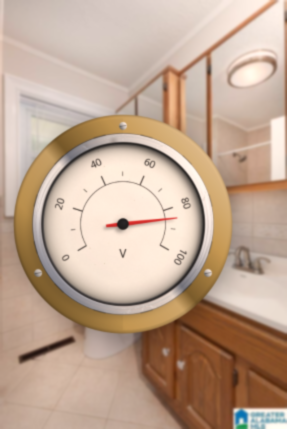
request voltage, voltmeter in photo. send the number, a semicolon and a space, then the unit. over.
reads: 85; V
